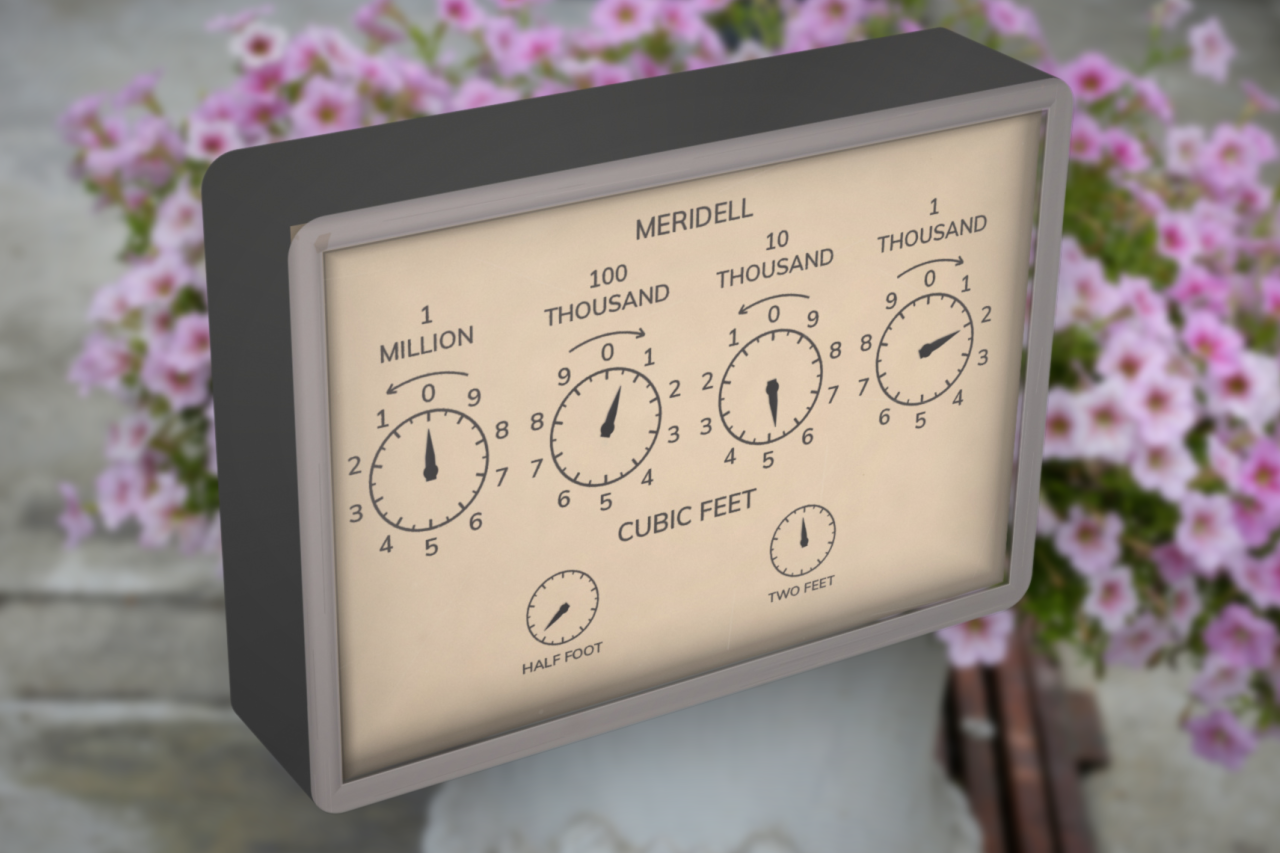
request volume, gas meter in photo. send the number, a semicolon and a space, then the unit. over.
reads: 5200; ft³
